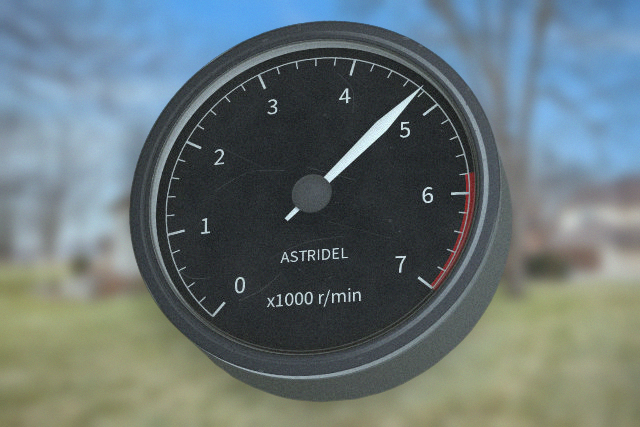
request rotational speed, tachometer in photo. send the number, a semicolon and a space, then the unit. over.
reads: 4800; rpm
